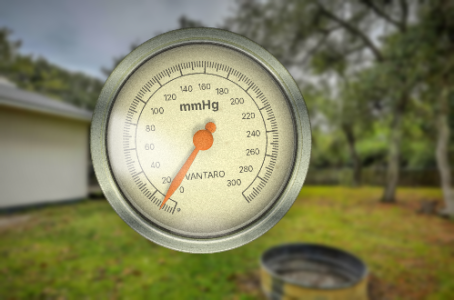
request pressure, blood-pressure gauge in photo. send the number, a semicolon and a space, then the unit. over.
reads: 10; mmHg
